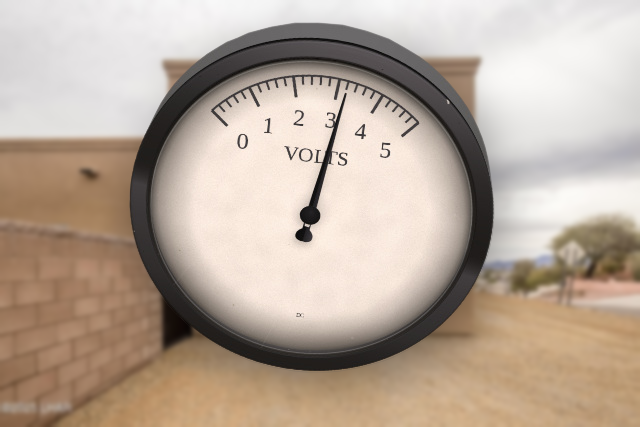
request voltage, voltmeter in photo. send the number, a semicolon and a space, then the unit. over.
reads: 3.2; V
